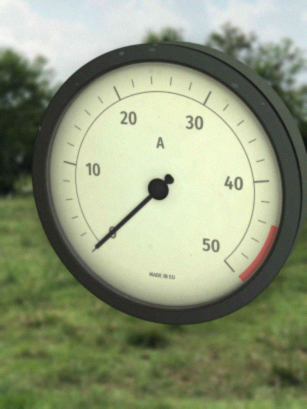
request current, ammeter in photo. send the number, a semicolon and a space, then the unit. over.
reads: 0; A
